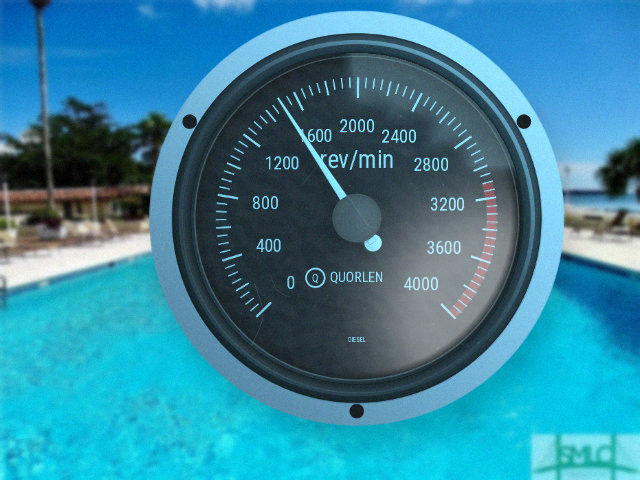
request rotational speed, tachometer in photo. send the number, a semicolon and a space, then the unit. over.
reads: 1500; rpm
